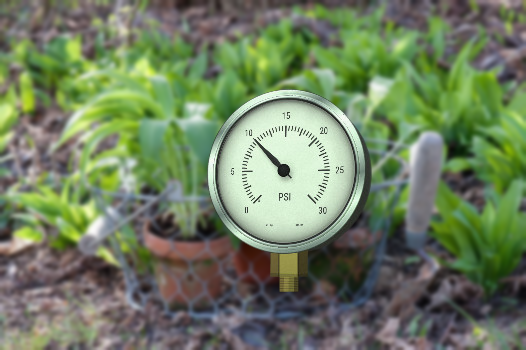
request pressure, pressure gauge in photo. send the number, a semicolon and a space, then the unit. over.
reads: 10; psi
